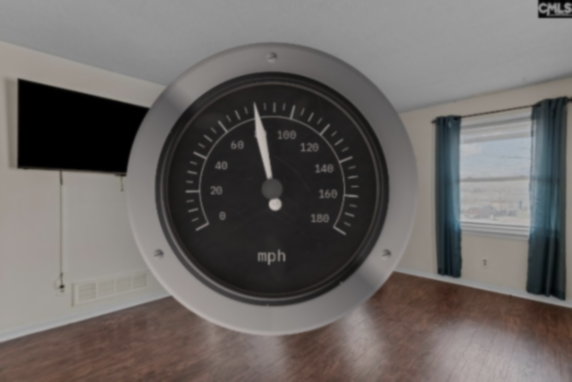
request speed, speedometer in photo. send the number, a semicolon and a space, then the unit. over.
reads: 80; mph
